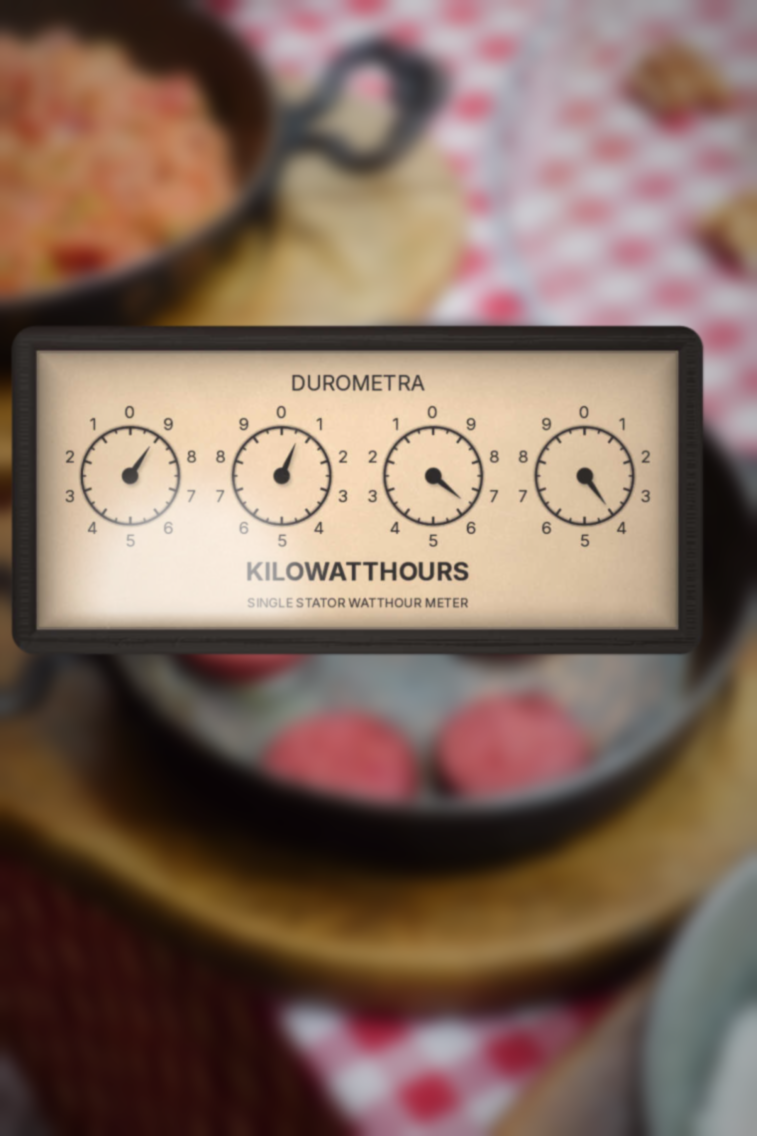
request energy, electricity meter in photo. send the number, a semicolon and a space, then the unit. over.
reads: 9064; kWh
